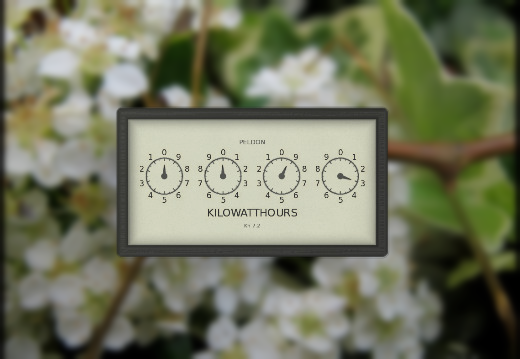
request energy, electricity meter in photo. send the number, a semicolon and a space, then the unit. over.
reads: 9993; kWh
